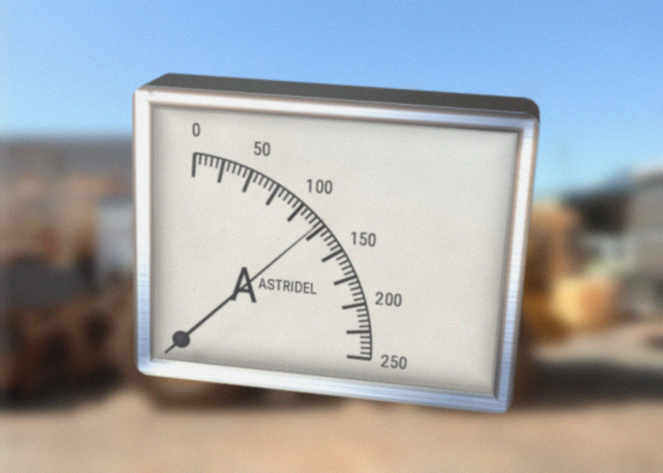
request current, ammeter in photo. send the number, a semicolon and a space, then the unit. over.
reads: 120; A
